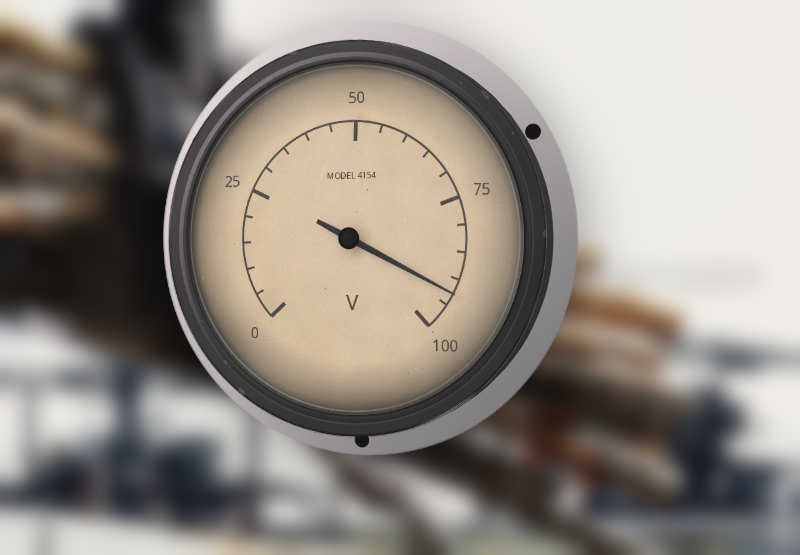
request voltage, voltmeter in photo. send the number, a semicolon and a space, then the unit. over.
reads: 92.5; V
